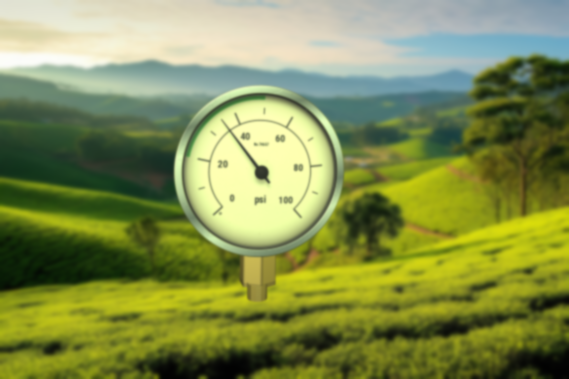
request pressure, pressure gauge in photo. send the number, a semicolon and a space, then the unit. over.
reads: 35; psi
